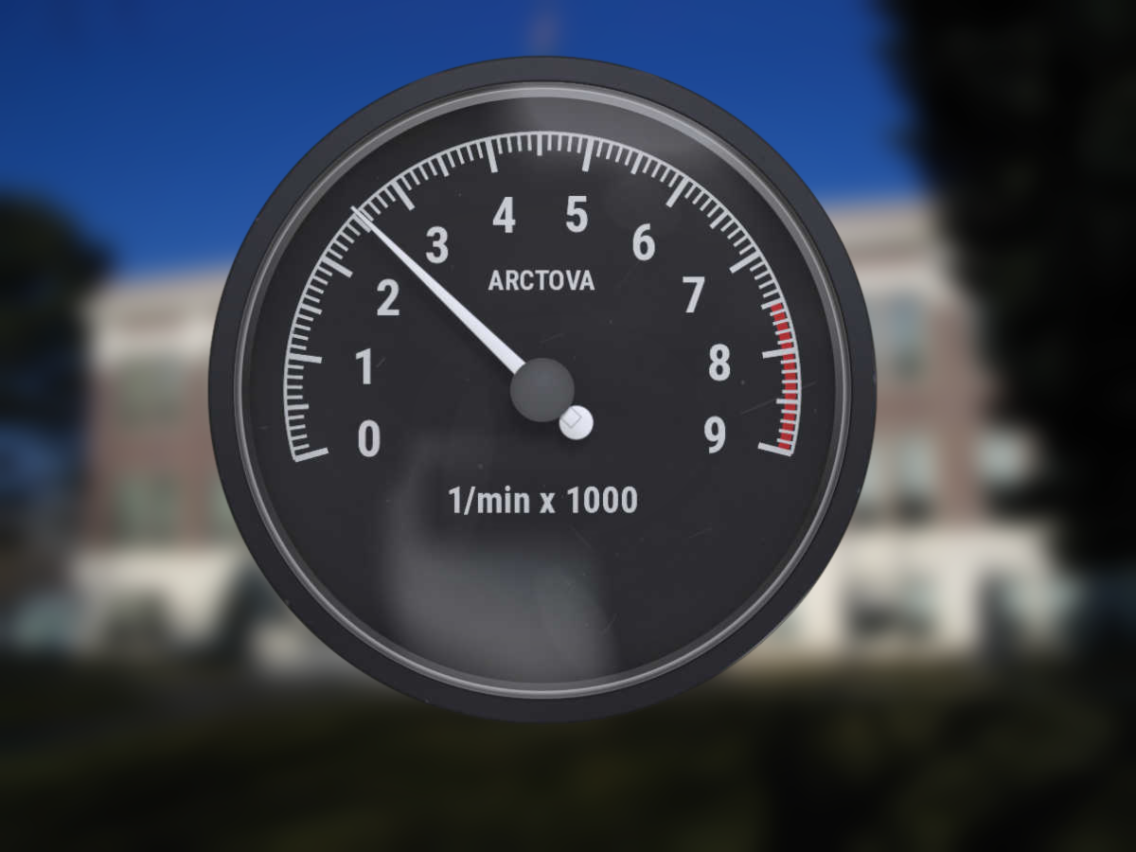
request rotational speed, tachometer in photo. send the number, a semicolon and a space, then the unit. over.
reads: 2550; rpm
